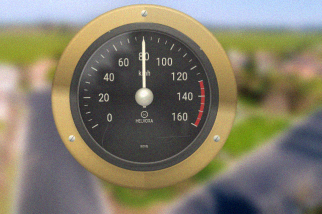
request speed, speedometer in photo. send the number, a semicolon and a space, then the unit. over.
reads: 80; km/h
